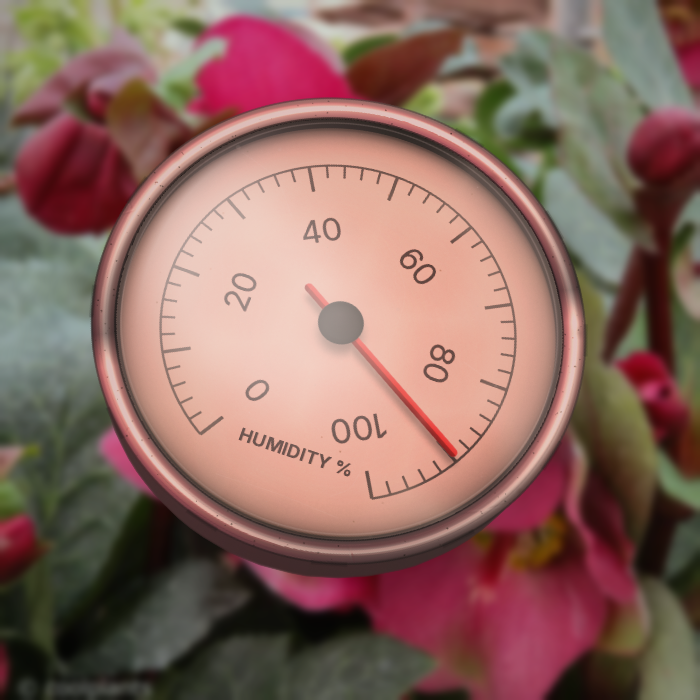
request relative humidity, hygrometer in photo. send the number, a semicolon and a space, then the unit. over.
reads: 90; %
